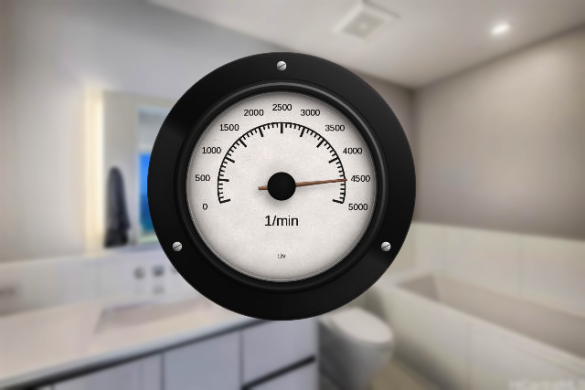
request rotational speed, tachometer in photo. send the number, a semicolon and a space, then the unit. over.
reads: 4500; rpm
